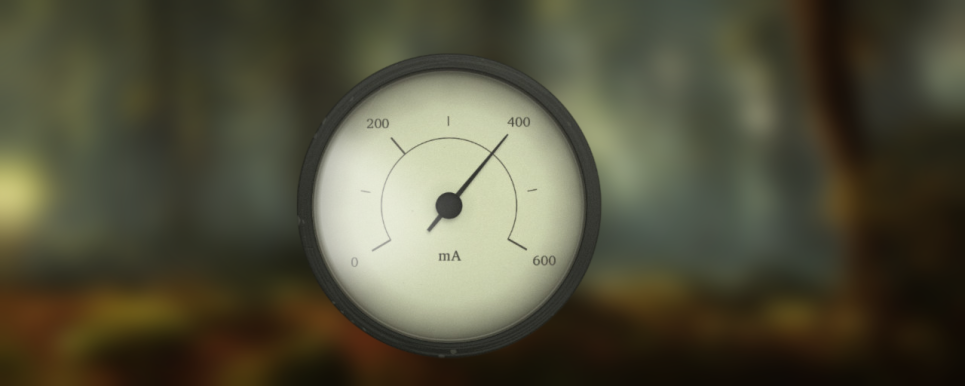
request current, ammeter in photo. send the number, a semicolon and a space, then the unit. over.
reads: 400; mA
